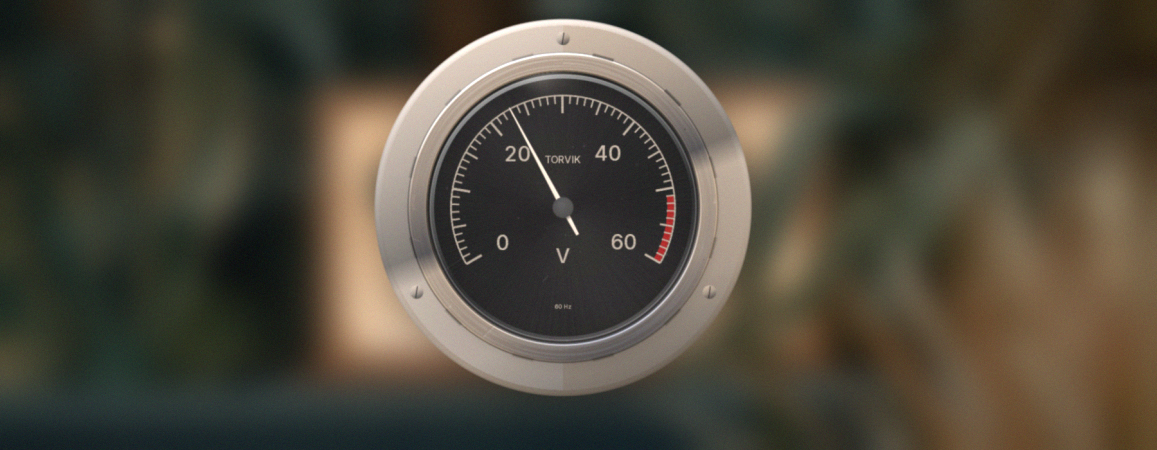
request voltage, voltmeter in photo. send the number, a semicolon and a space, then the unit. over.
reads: 23; V
